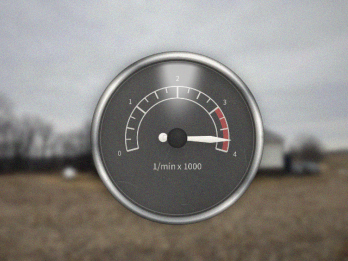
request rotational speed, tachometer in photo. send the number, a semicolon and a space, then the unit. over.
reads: 3750; rpm
